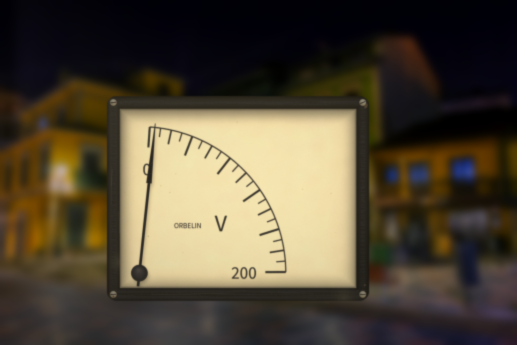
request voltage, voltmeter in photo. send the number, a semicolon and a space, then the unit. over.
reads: 5; V
